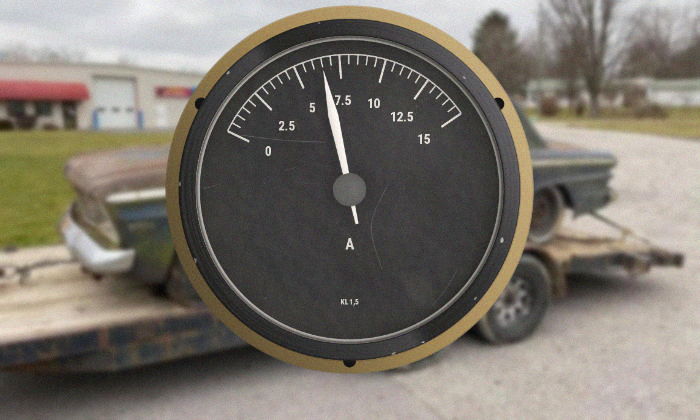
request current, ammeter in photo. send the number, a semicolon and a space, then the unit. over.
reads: 6.5; A
